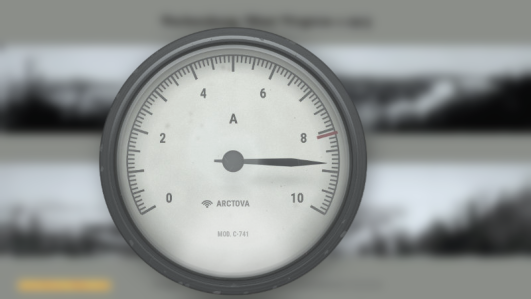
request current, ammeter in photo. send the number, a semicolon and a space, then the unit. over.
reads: 8.8; A
